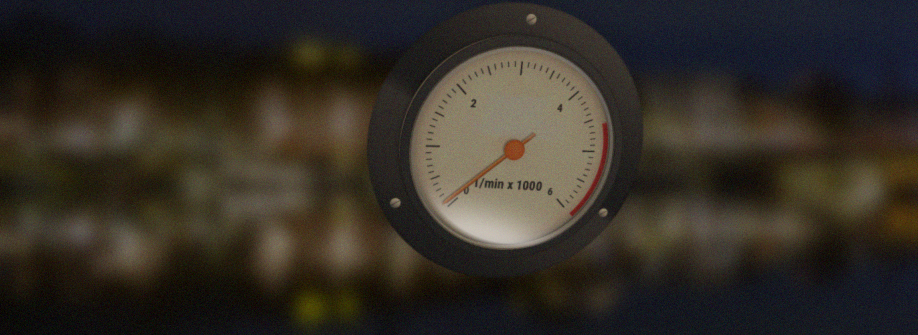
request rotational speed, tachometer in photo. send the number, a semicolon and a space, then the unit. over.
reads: 100; rpm
